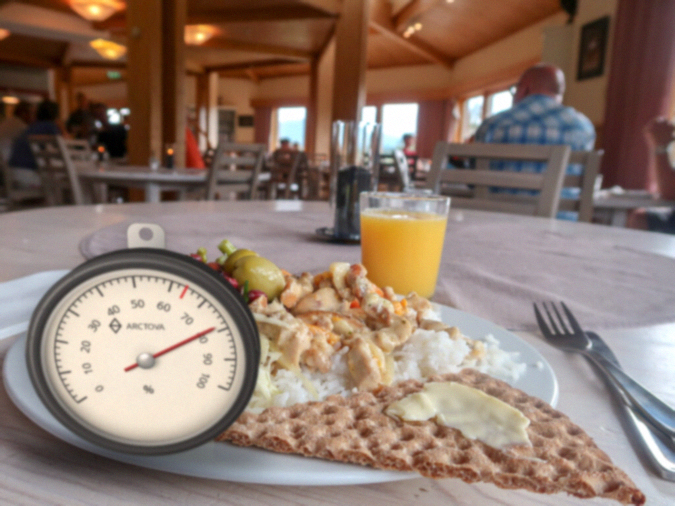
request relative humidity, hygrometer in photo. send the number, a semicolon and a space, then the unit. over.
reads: 78; %
